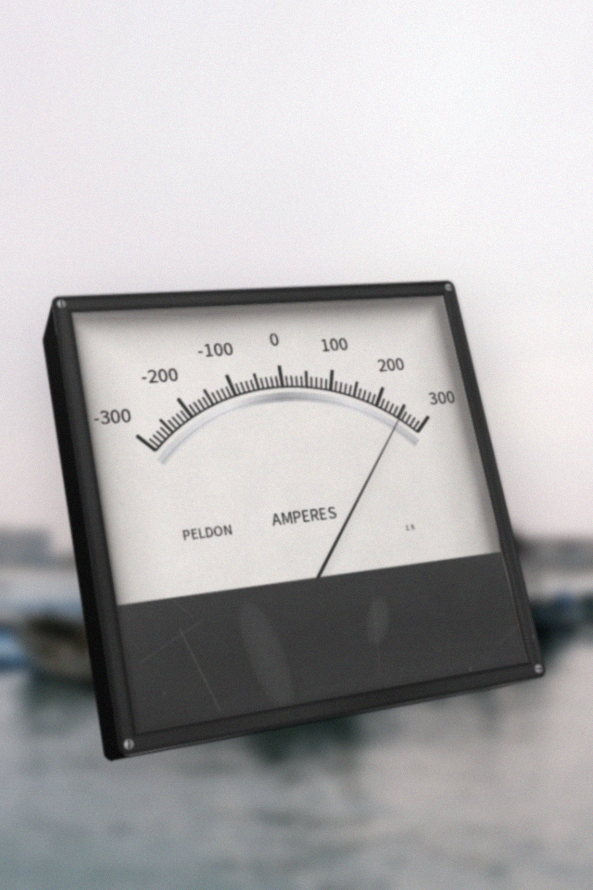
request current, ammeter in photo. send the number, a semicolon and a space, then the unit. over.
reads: 250; A
